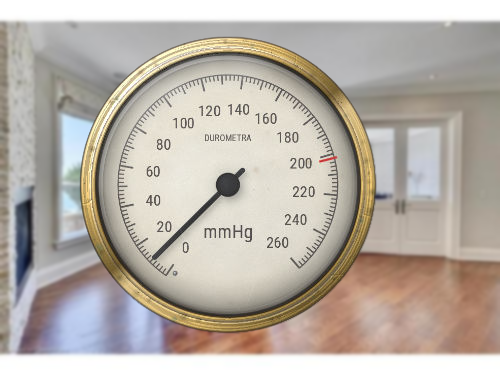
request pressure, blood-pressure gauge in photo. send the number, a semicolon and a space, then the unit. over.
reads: 10; mmHg
